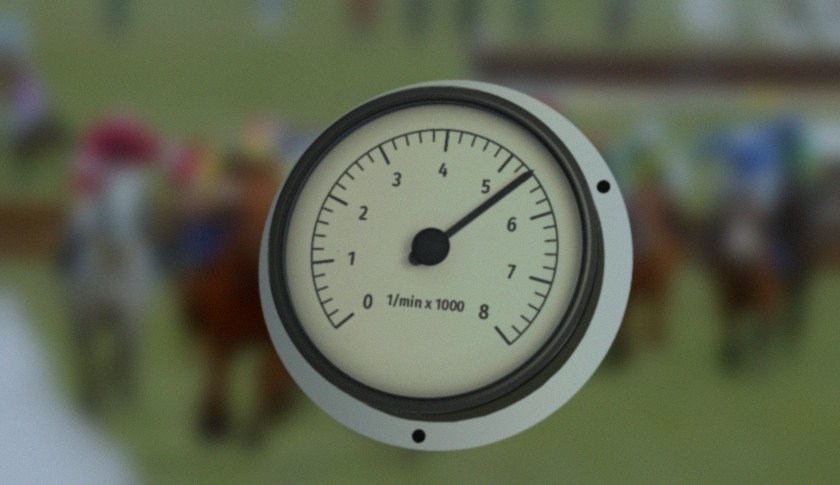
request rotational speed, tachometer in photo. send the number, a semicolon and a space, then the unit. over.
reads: 5400; rpm
